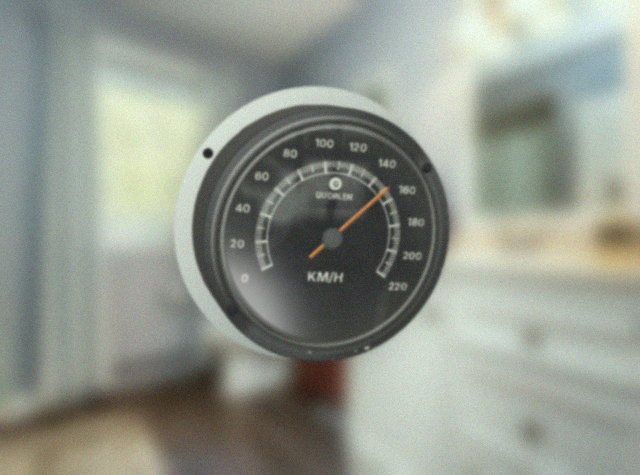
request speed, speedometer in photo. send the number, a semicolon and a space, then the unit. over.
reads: 150; km/h
